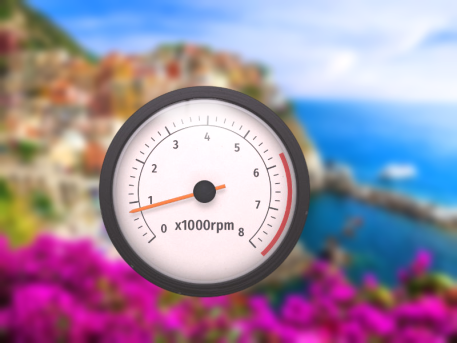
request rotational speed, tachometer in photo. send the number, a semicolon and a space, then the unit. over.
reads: 800; rpm
